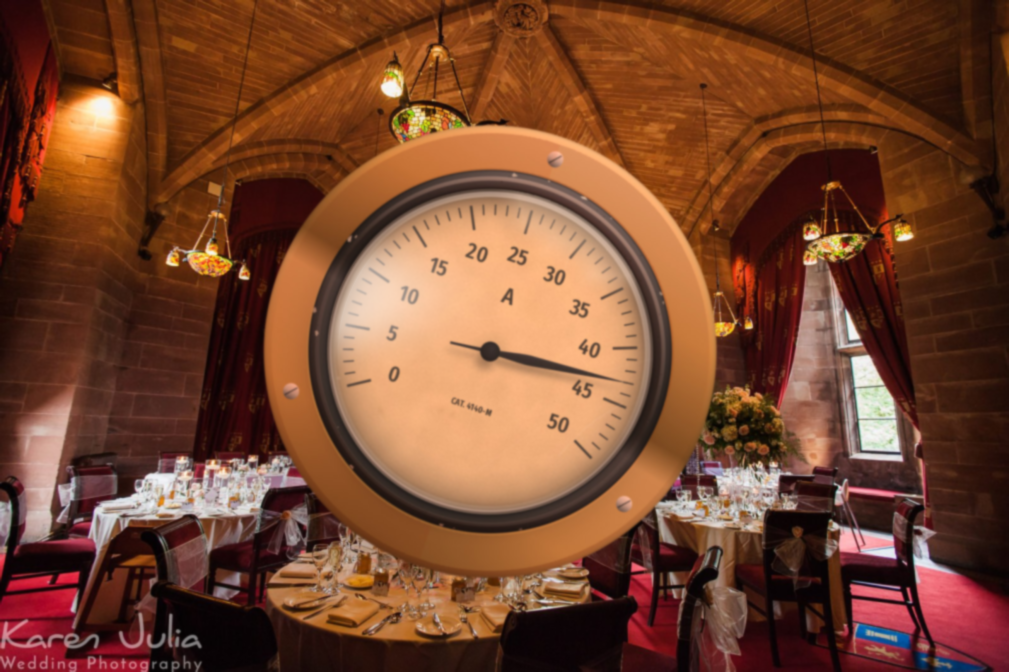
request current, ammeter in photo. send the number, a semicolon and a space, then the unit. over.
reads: 43; A
